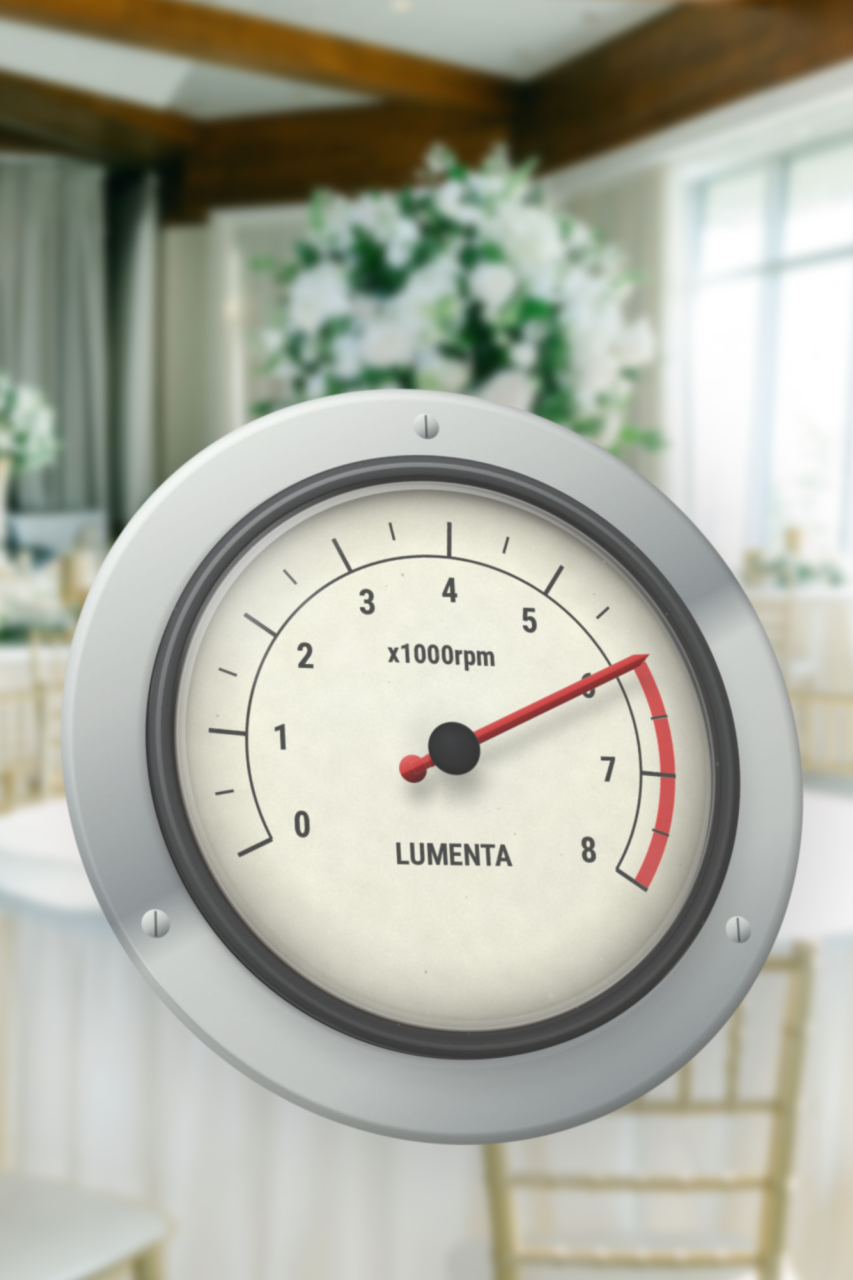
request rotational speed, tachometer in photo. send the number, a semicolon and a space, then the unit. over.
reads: 6000; rpm
